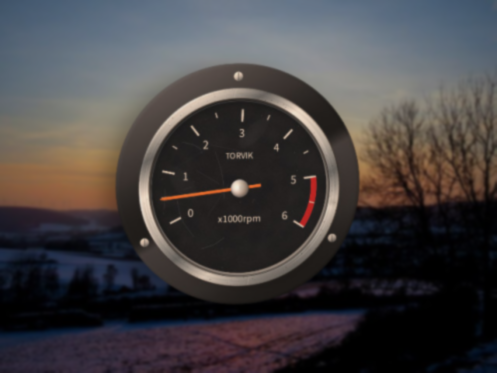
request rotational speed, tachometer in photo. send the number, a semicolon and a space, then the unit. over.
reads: 500; rpm
